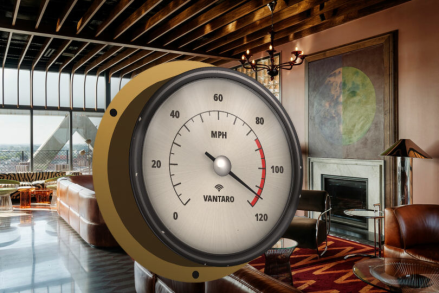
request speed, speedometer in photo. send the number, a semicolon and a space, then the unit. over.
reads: 115; mph
